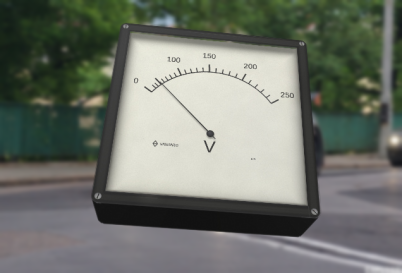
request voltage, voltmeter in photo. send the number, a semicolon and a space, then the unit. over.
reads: 50; V
